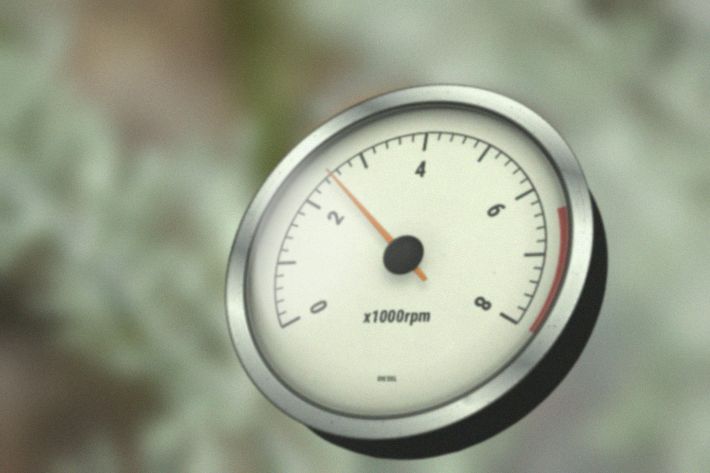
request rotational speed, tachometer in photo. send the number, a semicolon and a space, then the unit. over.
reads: 2500; rpm
